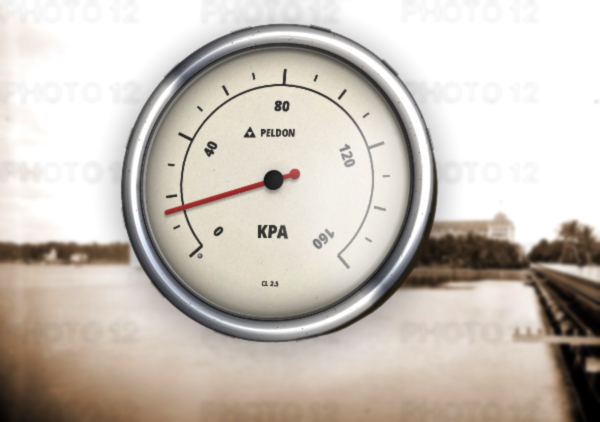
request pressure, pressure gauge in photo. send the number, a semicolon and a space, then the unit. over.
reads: 15; kPa
